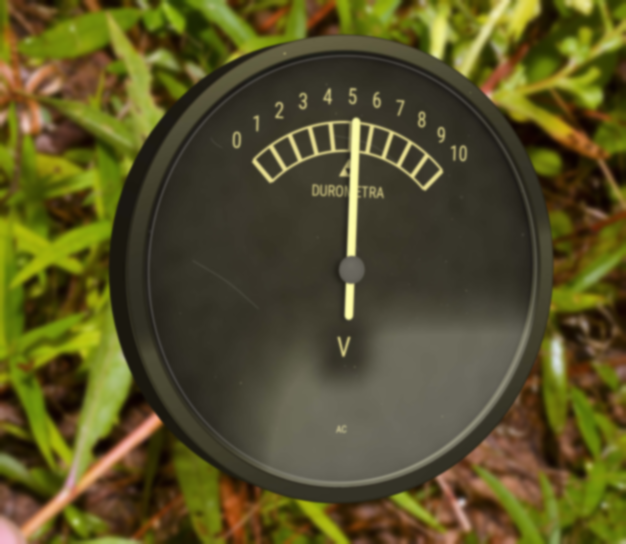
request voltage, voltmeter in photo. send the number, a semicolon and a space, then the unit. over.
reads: 5; V
